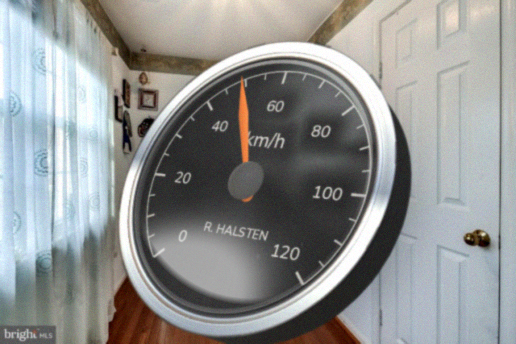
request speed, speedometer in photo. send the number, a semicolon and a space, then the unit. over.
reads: 50; km/h
